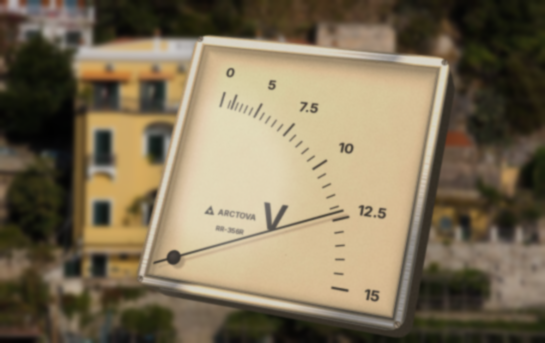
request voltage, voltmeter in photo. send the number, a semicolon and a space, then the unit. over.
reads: 12.25; V
